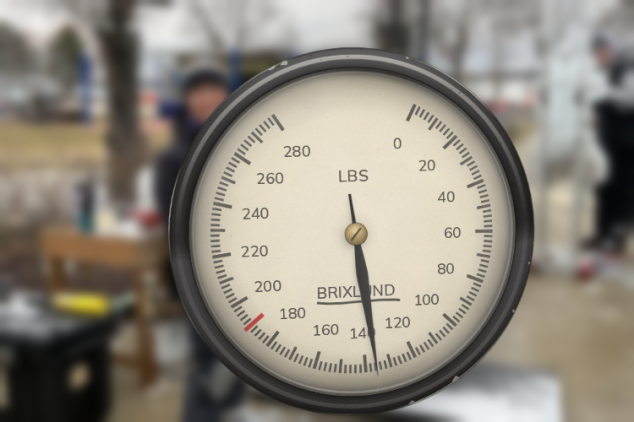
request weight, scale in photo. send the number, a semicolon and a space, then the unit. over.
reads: 136; lb
